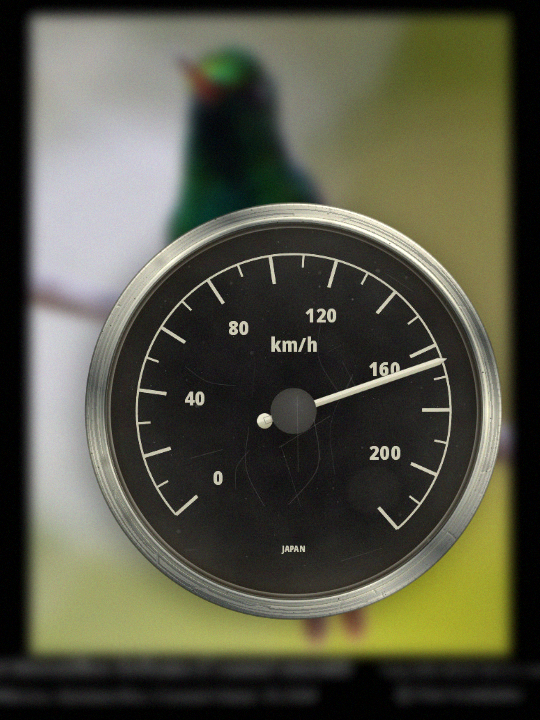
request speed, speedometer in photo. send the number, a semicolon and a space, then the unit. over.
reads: 165; km/h
